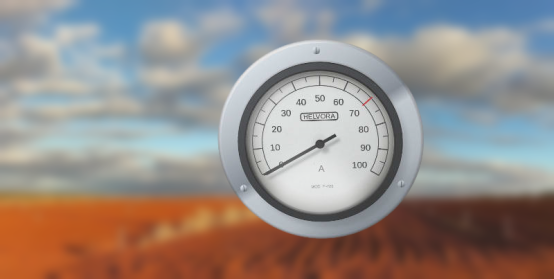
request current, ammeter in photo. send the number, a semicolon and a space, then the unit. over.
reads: 0; A
